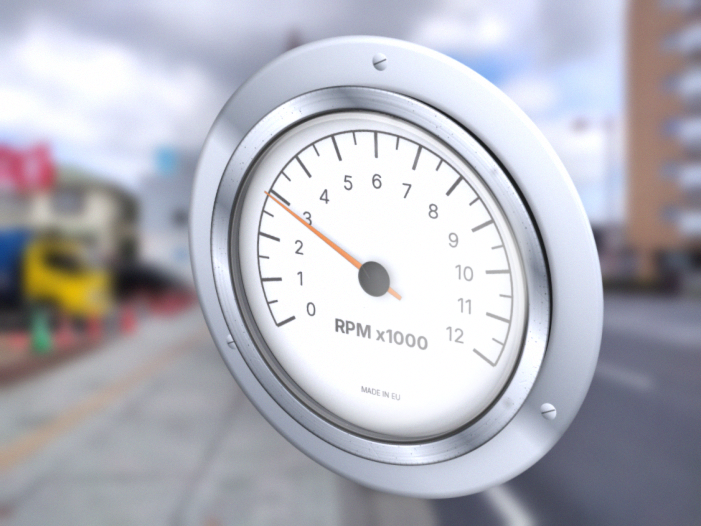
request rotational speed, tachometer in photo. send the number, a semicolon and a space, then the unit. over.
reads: 3000; rpm
